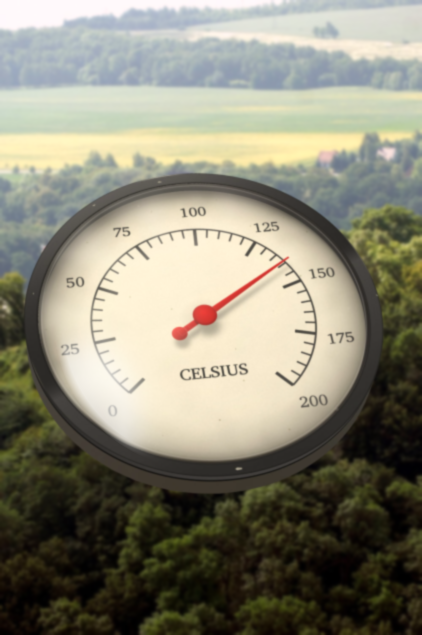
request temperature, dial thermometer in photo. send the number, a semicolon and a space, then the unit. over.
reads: 140; °C
